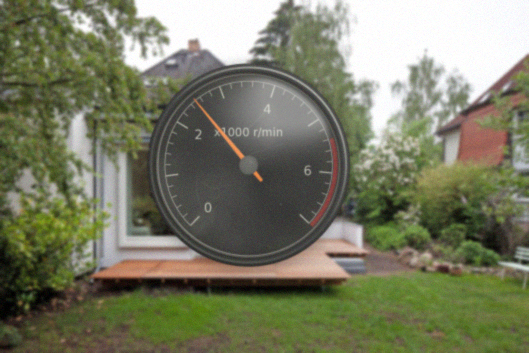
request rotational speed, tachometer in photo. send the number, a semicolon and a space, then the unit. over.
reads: 2500; rpm
